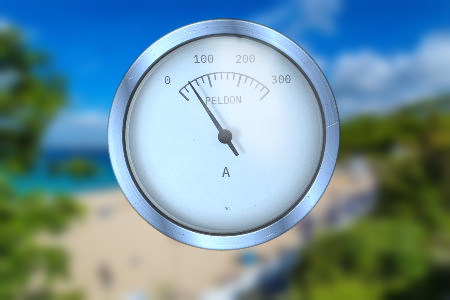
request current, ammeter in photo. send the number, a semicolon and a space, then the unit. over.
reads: 40; A
